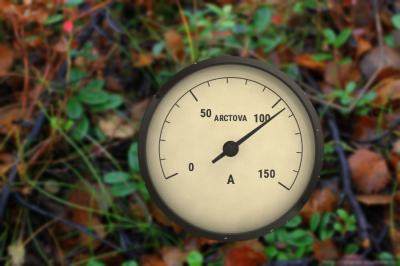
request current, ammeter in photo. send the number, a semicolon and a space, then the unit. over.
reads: 105; A
